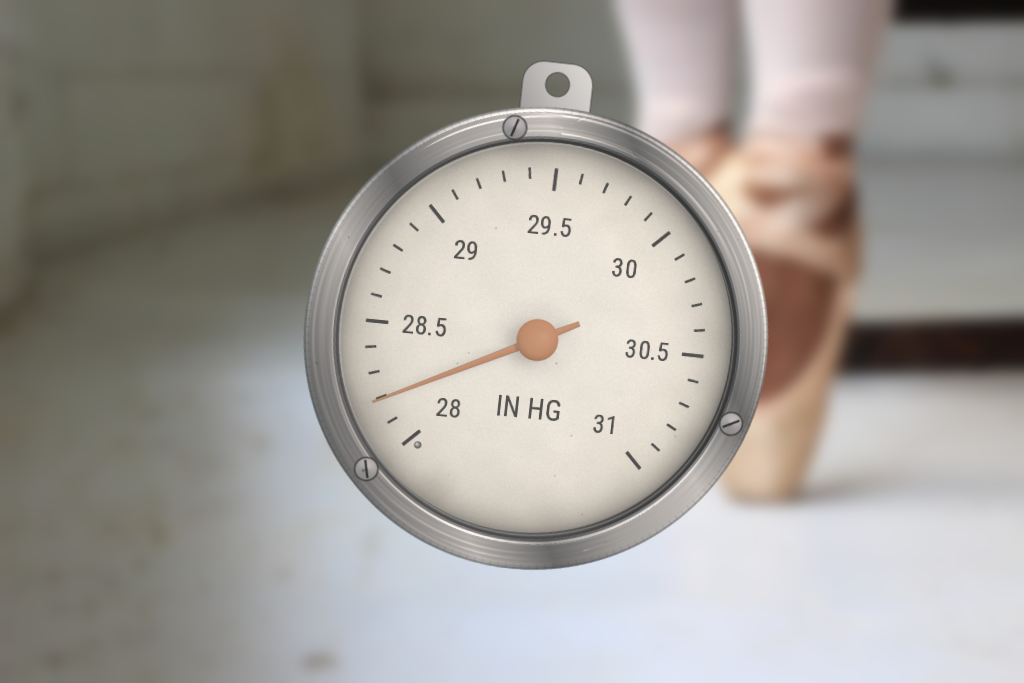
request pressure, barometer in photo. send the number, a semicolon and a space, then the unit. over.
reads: 28.2; inHg
